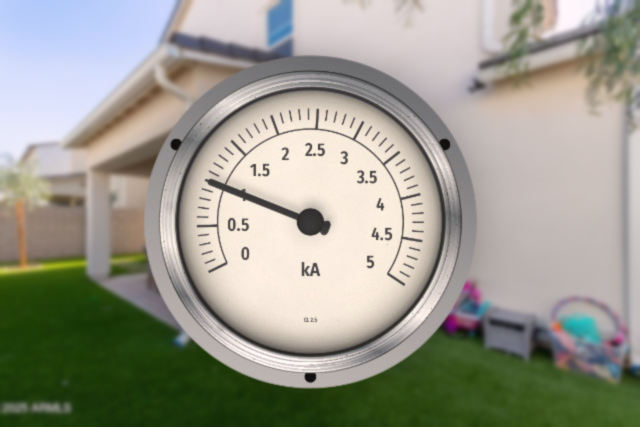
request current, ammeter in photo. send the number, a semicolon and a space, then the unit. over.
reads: 1; kA
